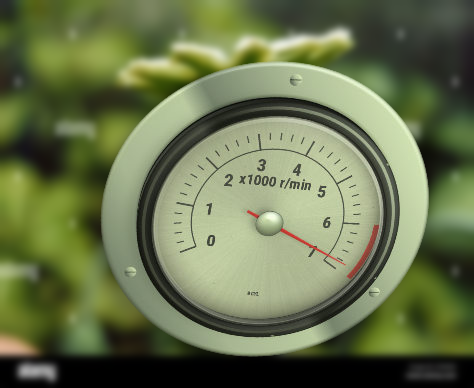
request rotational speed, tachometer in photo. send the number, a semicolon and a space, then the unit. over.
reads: 6800; rpm
